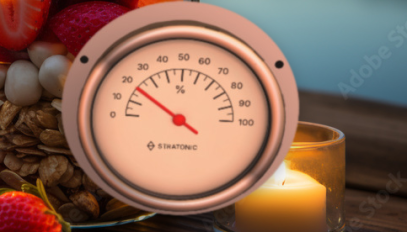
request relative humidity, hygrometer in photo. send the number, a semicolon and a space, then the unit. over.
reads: 20; %
